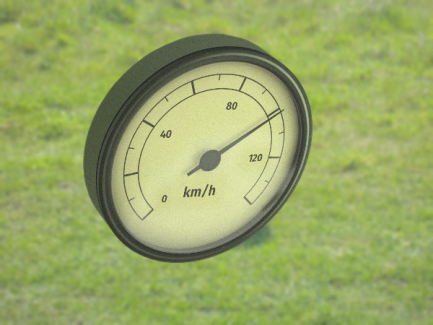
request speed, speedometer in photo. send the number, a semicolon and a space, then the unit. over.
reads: 100; km/h
